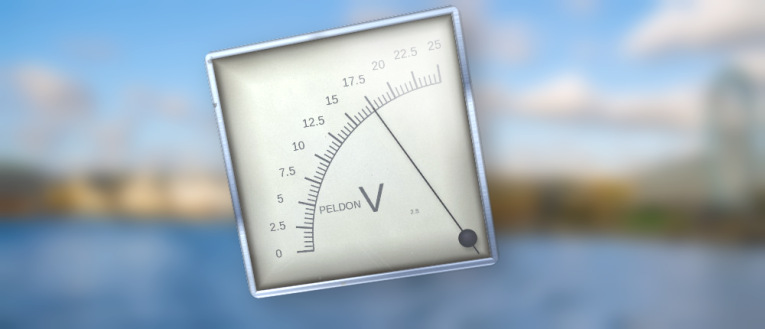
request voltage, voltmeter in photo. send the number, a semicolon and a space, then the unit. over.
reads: 17.5; V
